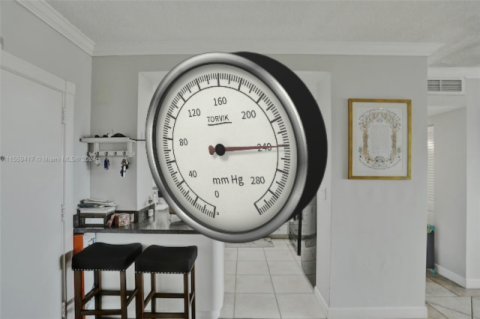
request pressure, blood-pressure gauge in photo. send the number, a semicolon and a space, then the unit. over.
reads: 240; mmHg
